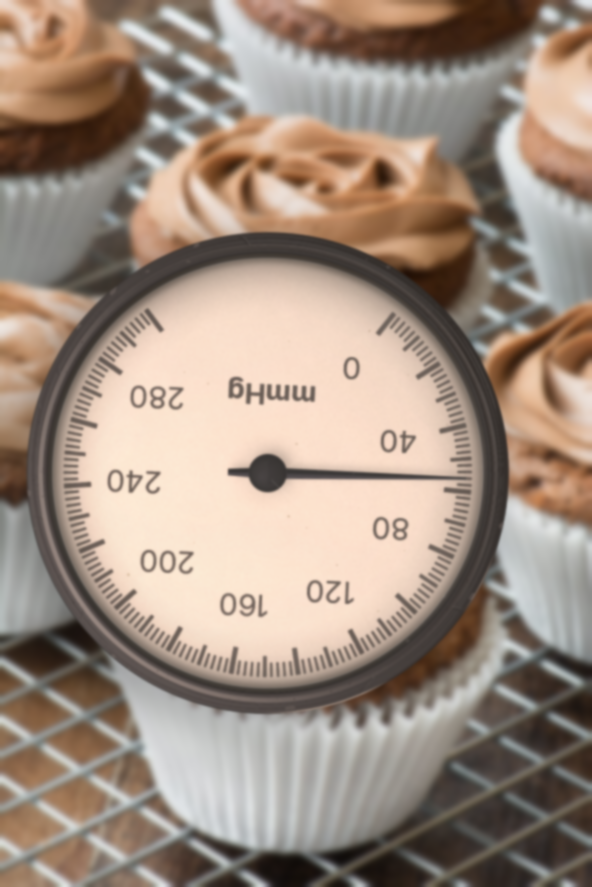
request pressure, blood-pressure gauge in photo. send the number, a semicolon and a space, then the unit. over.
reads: 56; mmHg
